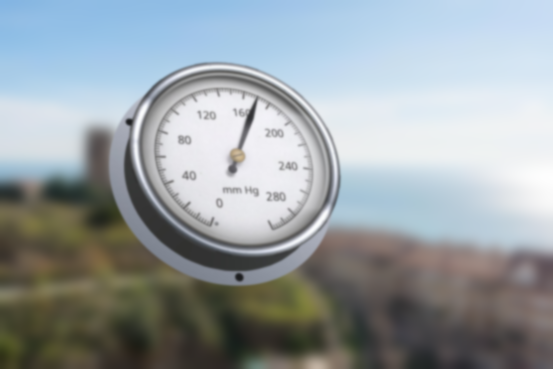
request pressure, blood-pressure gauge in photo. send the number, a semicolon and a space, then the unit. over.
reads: 170; mmHg
